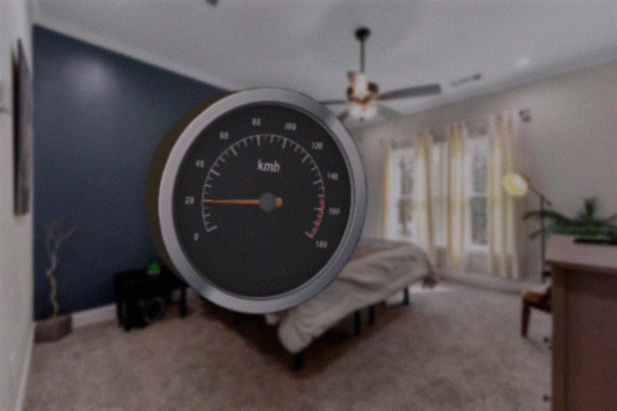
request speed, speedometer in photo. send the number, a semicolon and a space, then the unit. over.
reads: 20; km/h
